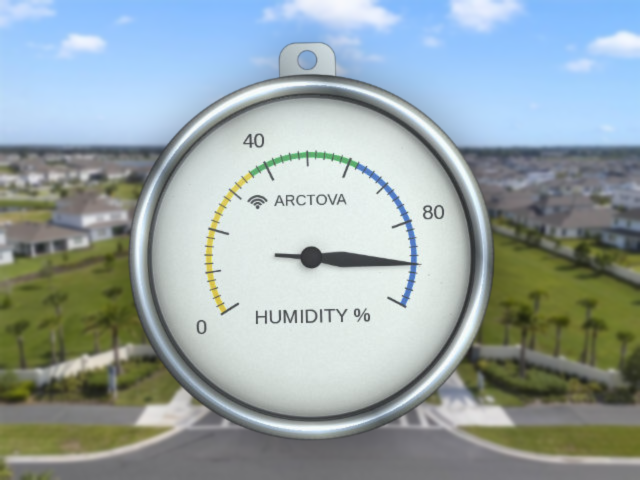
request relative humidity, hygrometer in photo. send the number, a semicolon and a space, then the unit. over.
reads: 90; %
